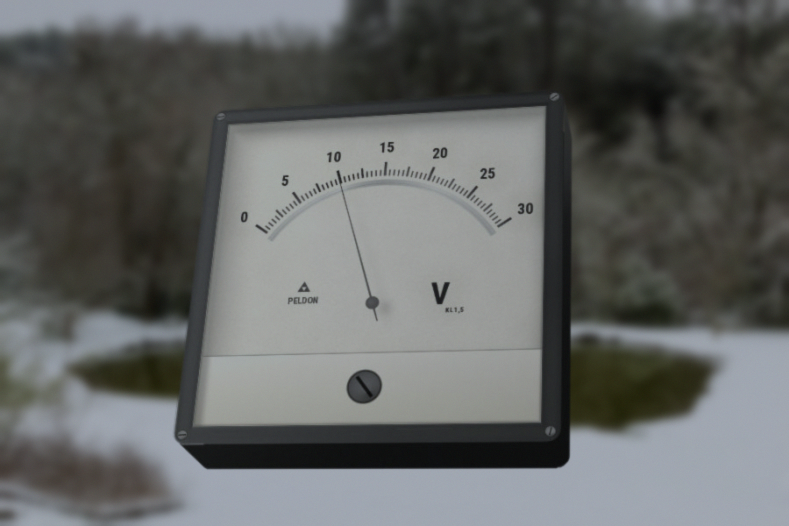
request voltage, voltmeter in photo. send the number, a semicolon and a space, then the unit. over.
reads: 10; V
